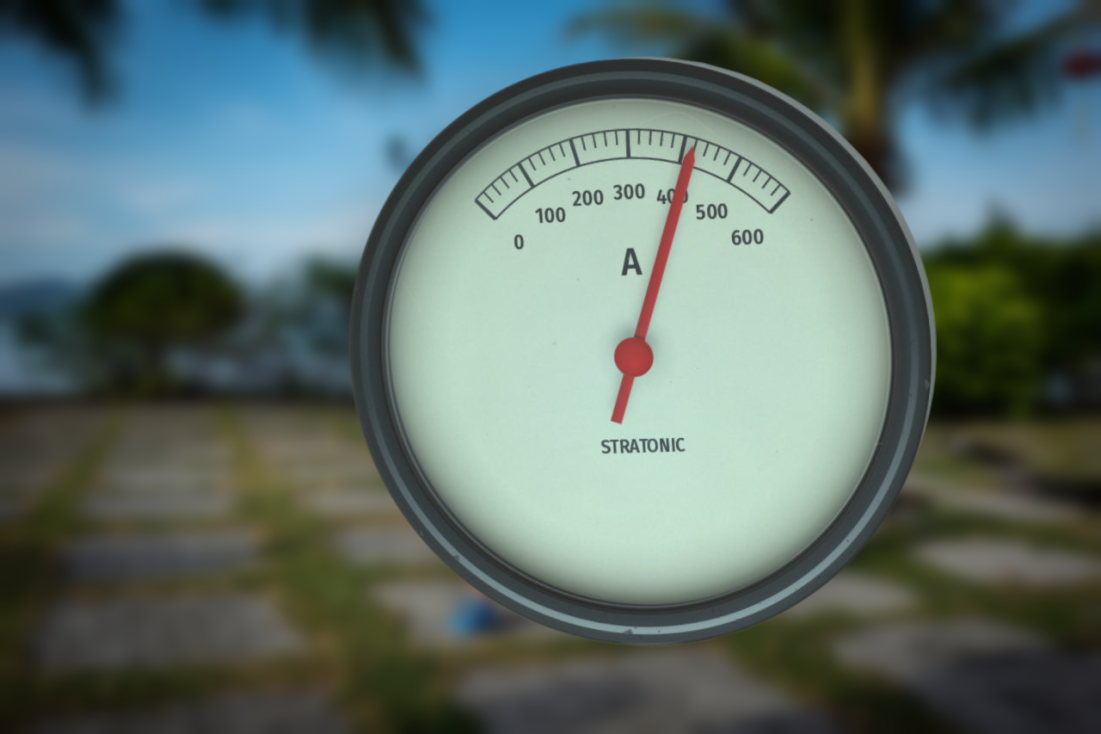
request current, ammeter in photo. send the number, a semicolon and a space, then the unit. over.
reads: 420; A
